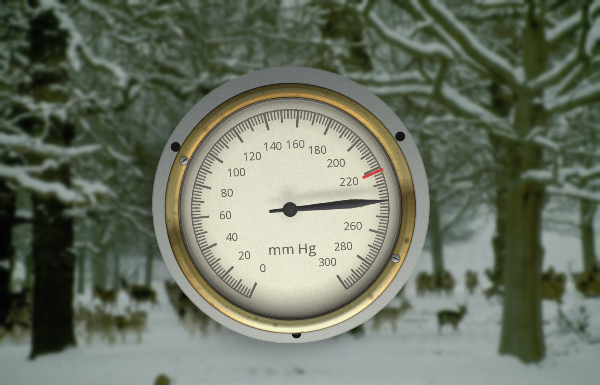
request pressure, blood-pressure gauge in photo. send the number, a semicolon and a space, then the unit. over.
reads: 240; mmHg
